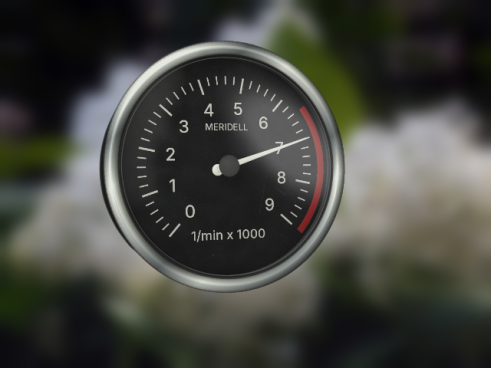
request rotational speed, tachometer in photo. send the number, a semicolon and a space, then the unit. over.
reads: 7000; rpm
